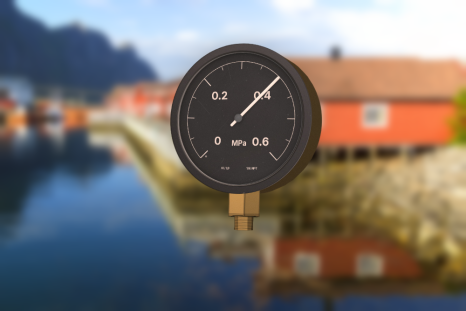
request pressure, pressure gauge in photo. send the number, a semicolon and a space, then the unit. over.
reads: 0.4; MPa
